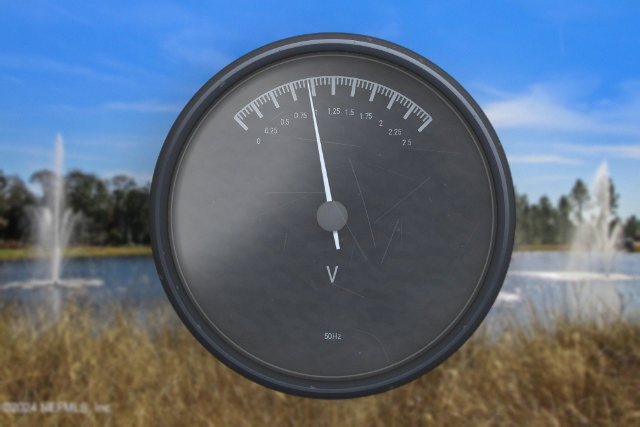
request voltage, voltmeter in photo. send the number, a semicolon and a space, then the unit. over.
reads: 0.95; V
